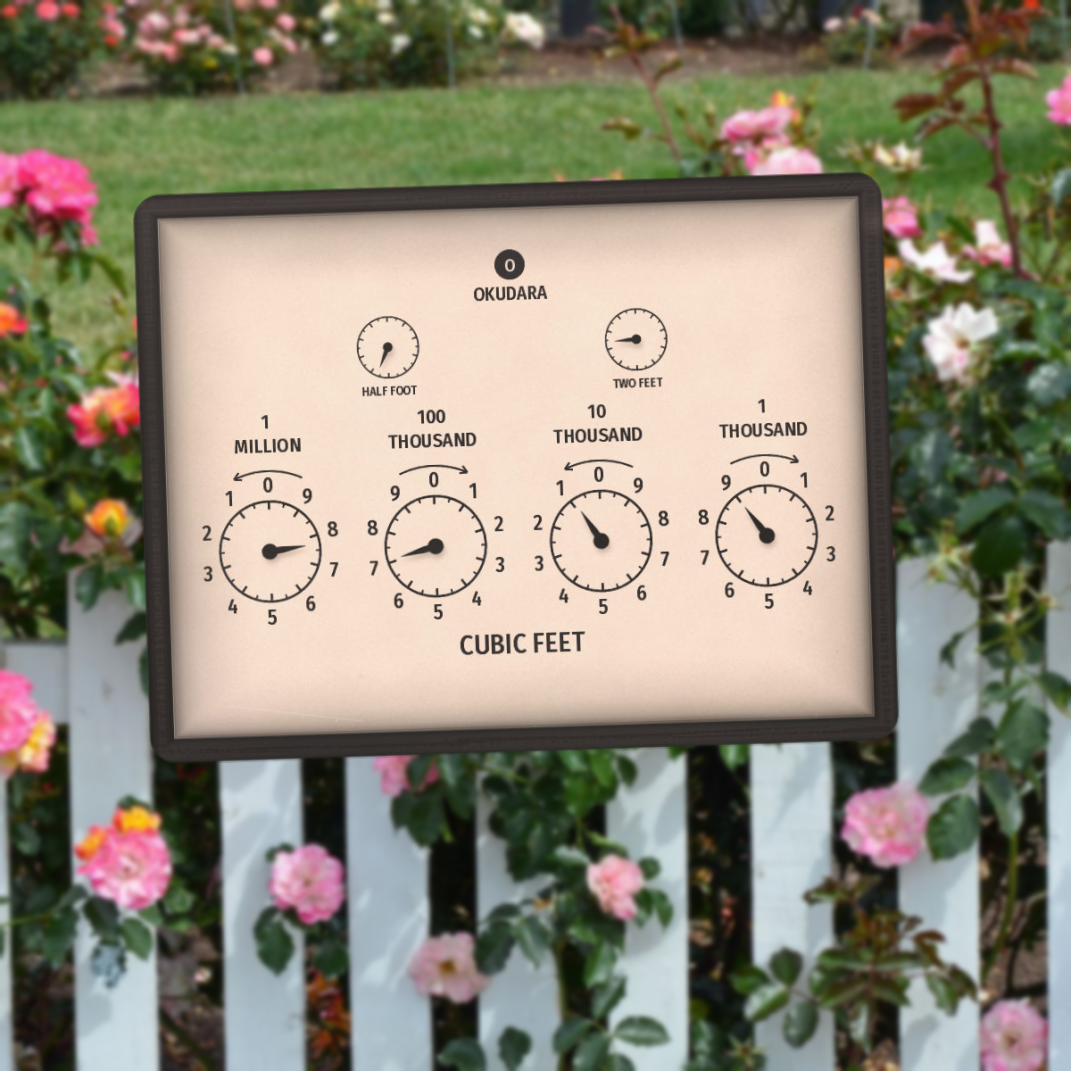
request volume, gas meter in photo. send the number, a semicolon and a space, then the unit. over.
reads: 770900; ft³
